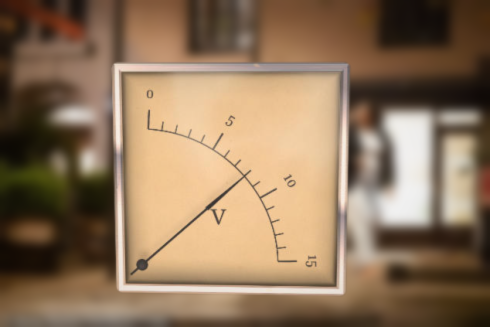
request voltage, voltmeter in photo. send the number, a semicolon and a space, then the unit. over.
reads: 8; V
